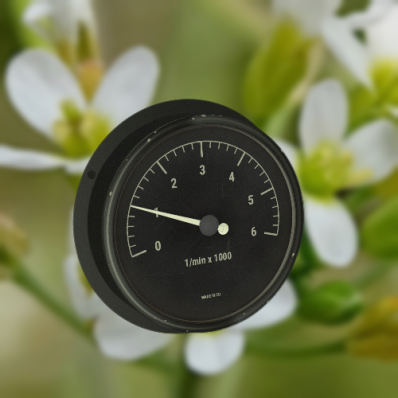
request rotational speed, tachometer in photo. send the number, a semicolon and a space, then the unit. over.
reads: 1000; rpm
